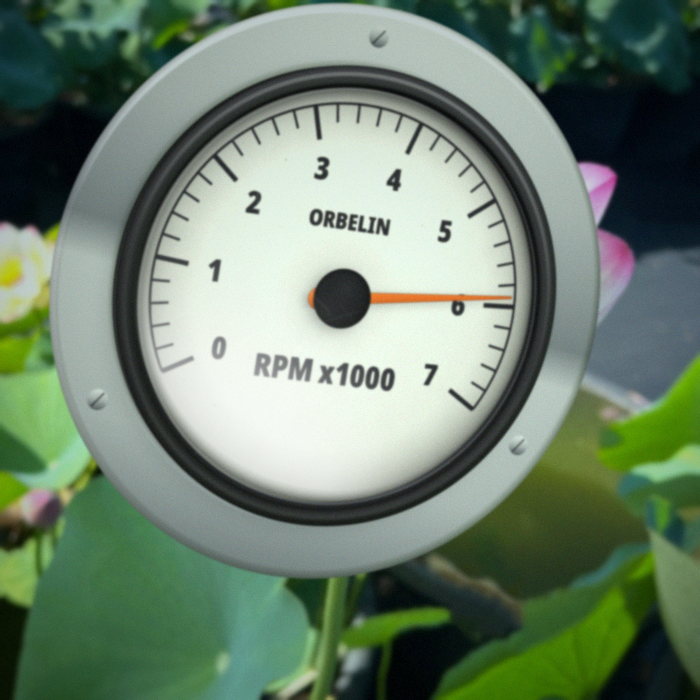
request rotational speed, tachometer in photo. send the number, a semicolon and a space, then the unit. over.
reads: 5900; rpm
